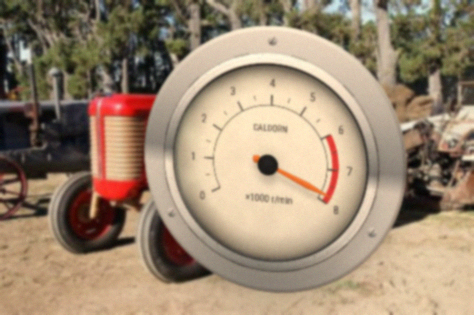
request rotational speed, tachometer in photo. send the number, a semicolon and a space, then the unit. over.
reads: 7750; rpm
